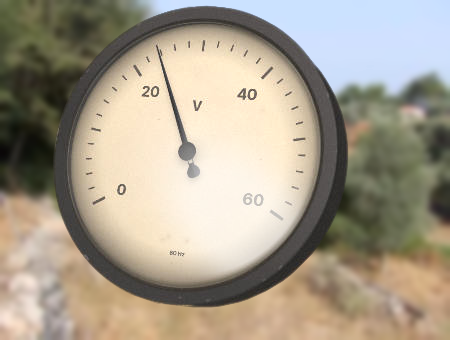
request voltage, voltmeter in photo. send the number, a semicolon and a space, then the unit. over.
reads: 24; V
